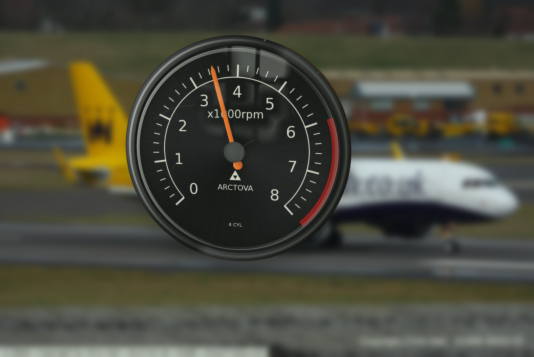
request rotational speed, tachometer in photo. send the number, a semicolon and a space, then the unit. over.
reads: 3500; rpm
